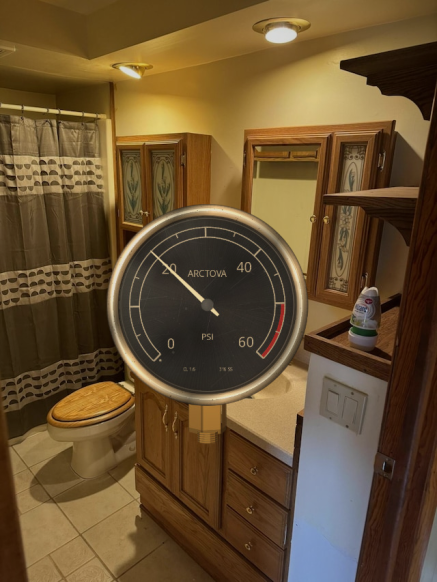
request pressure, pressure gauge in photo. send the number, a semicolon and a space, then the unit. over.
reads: 20; psi
